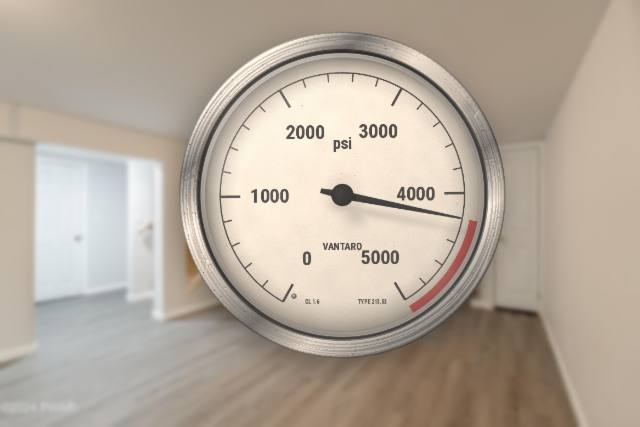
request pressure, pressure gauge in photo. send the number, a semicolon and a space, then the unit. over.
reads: 4200; psi
